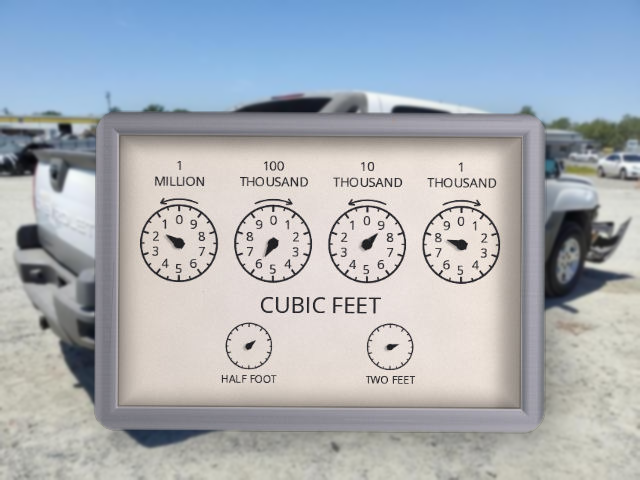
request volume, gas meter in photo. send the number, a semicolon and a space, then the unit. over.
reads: 158800; ft³
